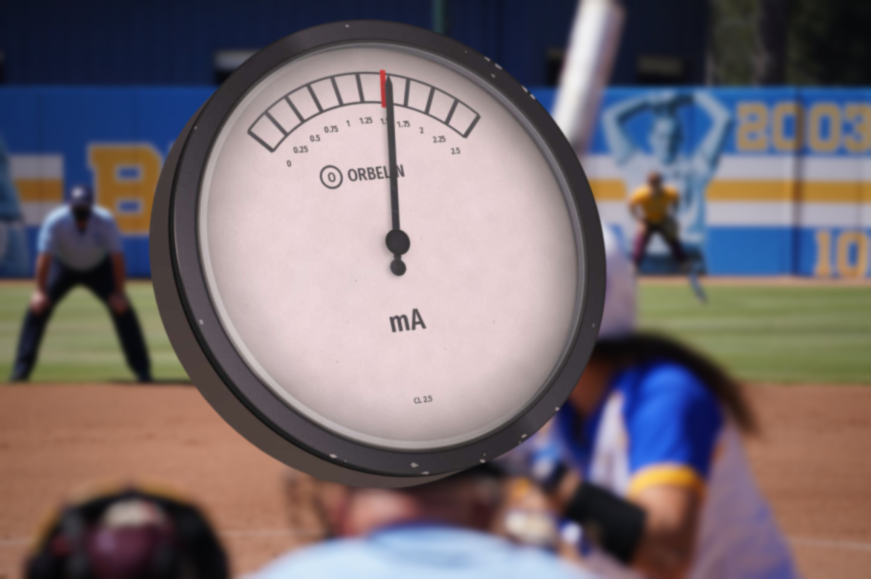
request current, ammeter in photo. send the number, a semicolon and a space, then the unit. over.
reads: 1.5; mA
